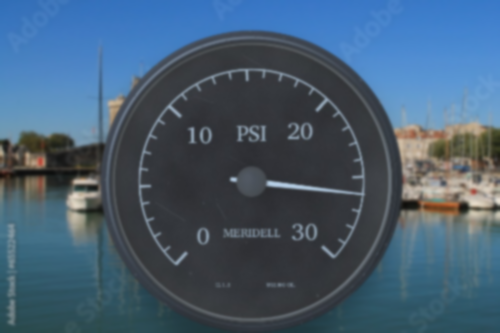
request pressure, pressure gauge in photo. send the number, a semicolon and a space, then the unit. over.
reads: 26; psi
